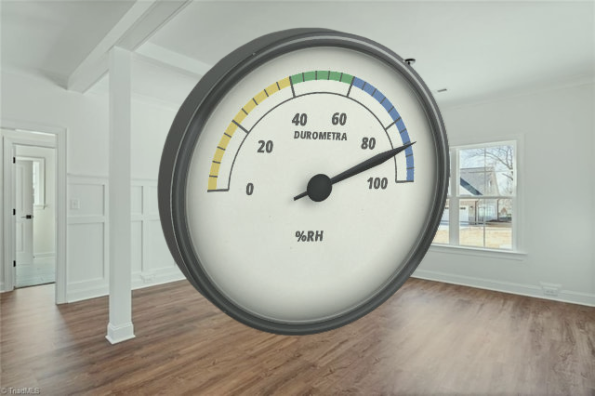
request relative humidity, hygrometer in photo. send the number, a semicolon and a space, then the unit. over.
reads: 88; %
